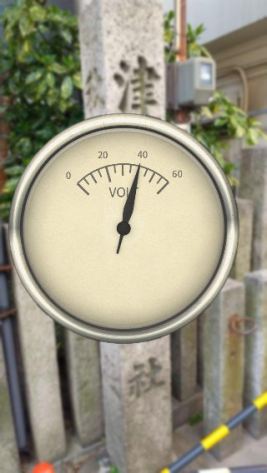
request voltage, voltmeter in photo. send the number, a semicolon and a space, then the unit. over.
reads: 40; V
